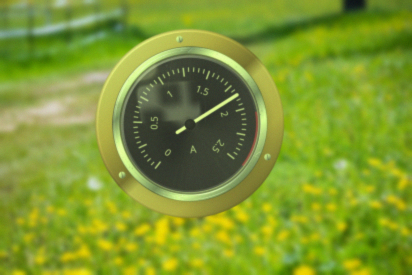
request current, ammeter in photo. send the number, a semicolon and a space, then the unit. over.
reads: 1.85; A
